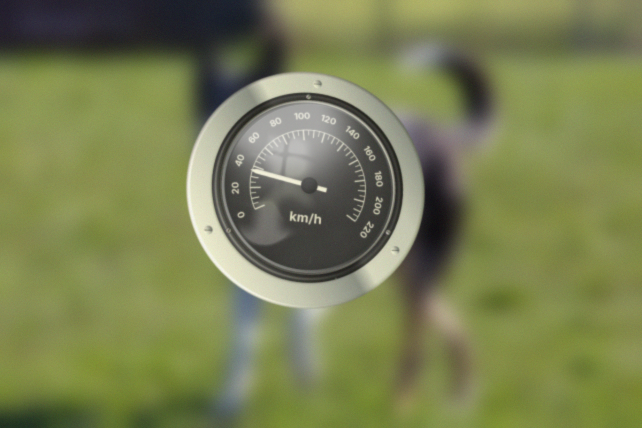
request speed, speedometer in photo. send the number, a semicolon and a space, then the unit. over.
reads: 35; km/h
